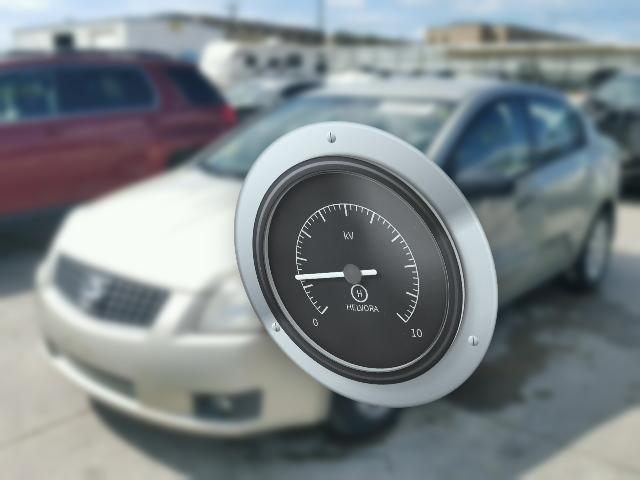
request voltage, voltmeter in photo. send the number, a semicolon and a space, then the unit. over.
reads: 1.4; kV
